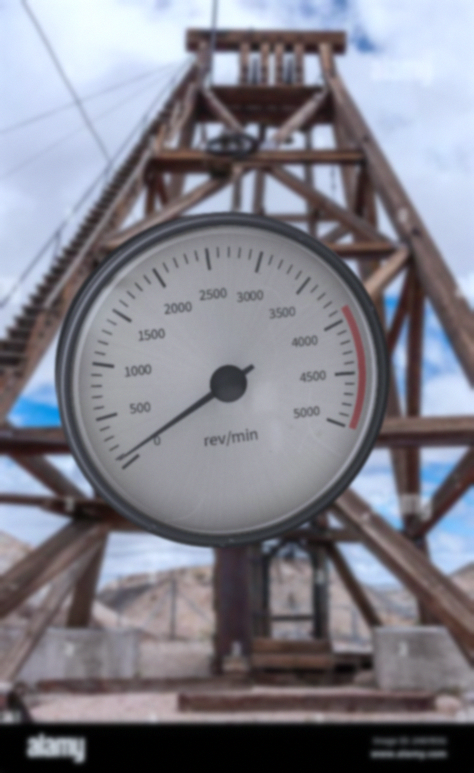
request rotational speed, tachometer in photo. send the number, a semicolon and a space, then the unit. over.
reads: 100; rpm
